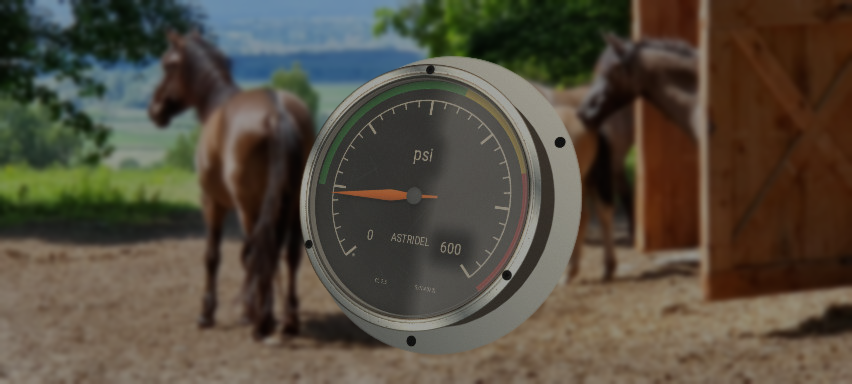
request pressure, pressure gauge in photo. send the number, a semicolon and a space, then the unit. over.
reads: 90; psi
